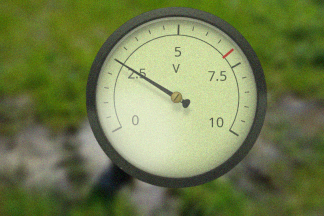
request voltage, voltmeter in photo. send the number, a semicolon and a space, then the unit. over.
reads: 2.5; V
